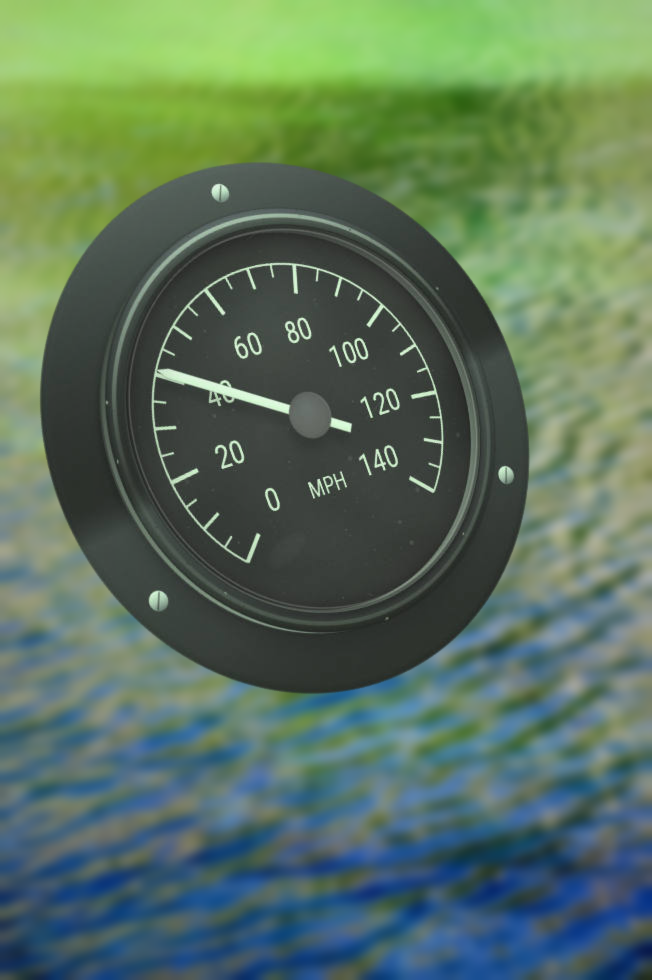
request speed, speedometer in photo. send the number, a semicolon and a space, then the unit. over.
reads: 40; mph
